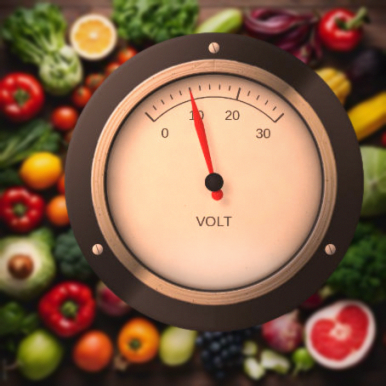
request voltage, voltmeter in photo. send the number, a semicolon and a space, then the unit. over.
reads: 10; V
